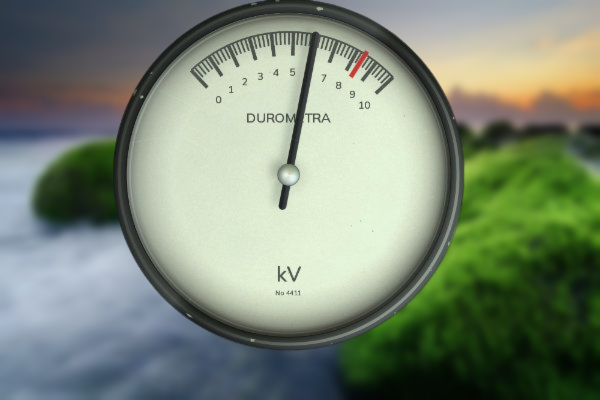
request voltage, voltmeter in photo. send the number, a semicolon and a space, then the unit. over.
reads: 6; kV
